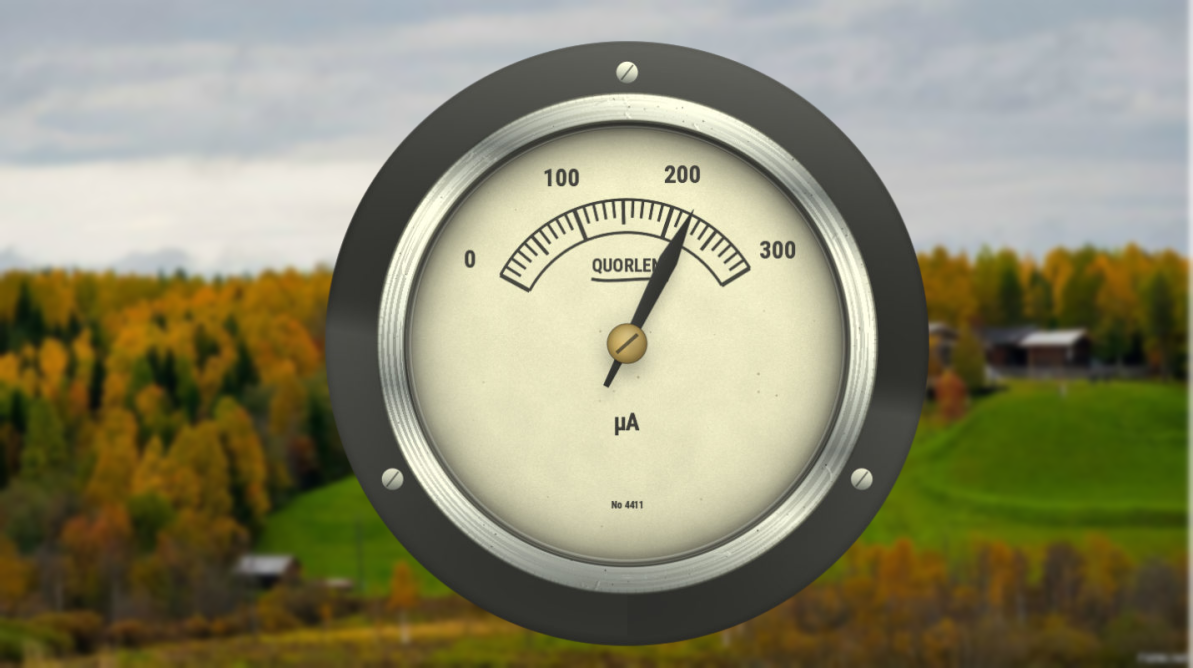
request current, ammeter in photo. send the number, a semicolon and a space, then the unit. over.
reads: 220; µA
